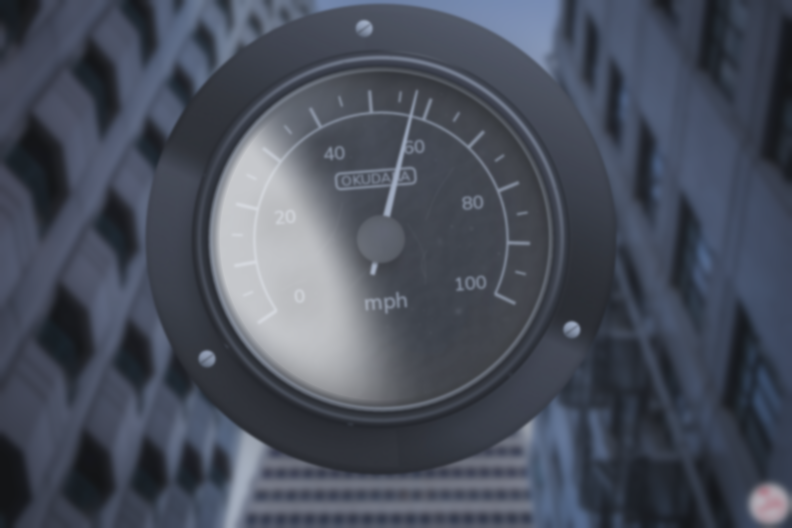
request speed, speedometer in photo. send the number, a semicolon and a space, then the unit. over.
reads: 57.5; mph
